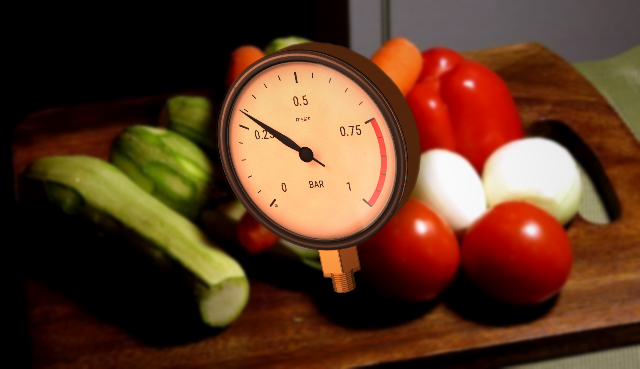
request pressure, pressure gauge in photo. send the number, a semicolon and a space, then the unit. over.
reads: 0.3; bar
